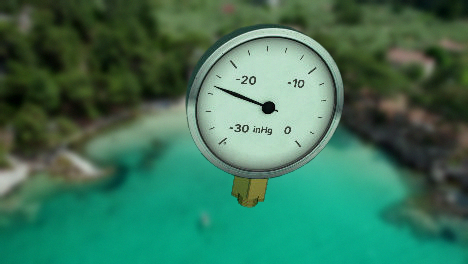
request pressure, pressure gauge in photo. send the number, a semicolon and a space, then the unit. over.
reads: -23; inHg
